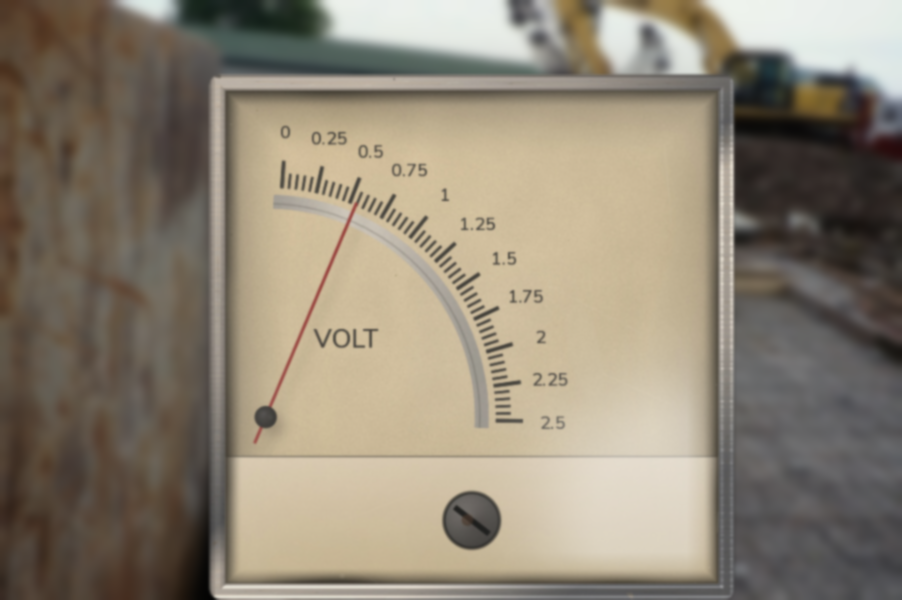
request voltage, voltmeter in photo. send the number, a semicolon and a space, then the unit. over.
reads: 0.55; V
